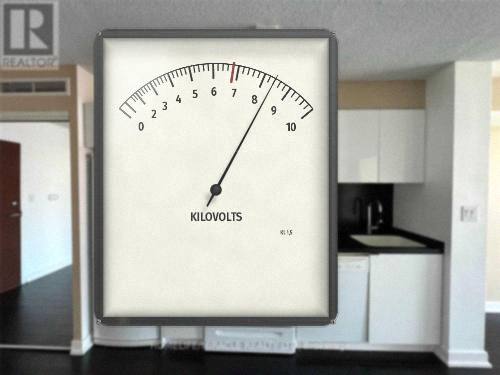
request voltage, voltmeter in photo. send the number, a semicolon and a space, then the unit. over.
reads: 8.4; kV
